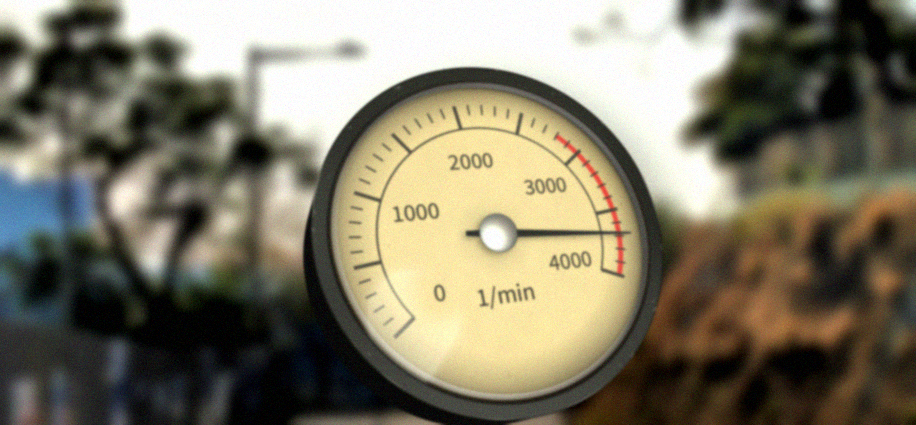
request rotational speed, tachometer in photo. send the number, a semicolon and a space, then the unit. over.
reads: 3700; rpm
